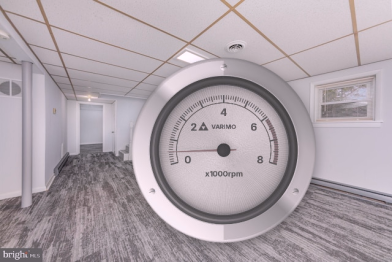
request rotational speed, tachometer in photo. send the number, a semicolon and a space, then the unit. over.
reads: 500; rpm
